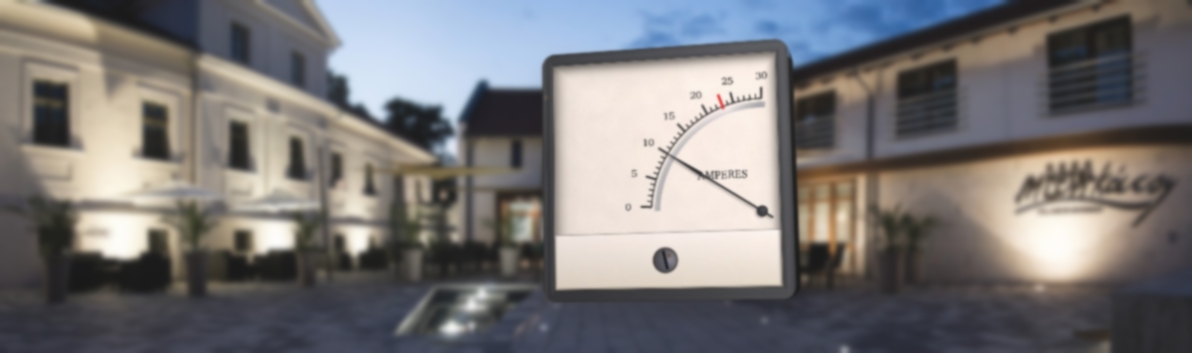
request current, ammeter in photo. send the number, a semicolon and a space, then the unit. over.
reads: 10; A
